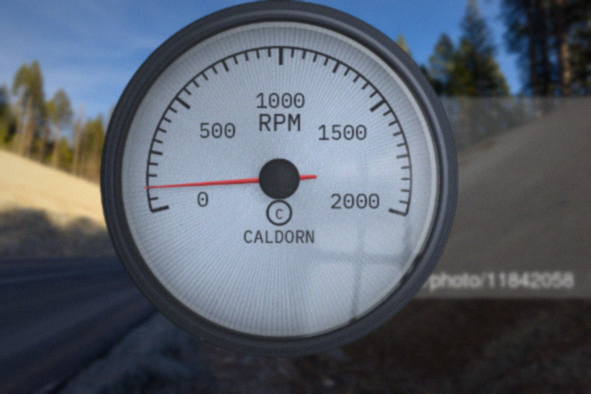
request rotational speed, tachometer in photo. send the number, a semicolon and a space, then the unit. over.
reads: 100; rpm
